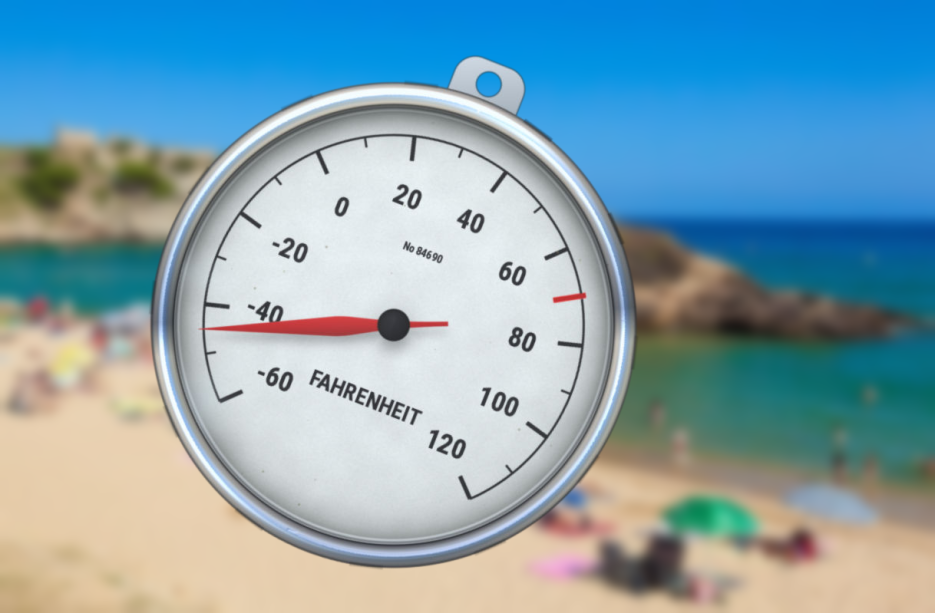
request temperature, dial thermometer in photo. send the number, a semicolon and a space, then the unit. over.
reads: -45; °F
